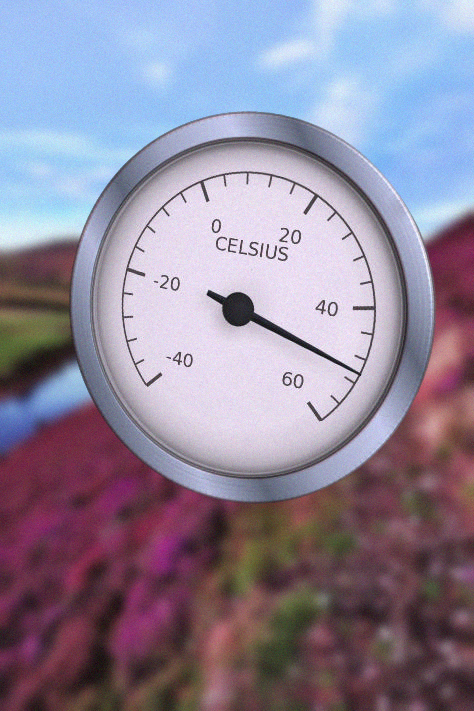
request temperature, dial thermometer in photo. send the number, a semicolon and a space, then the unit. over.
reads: 50; °C
